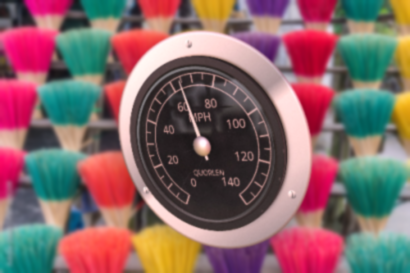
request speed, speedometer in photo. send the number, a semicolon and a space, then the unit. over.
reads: 65; mph
